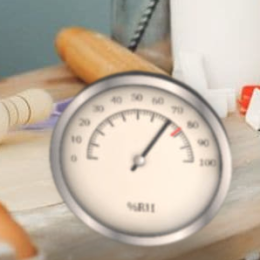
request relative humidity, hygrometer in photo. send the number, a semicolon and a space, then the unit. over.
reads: 70; %
